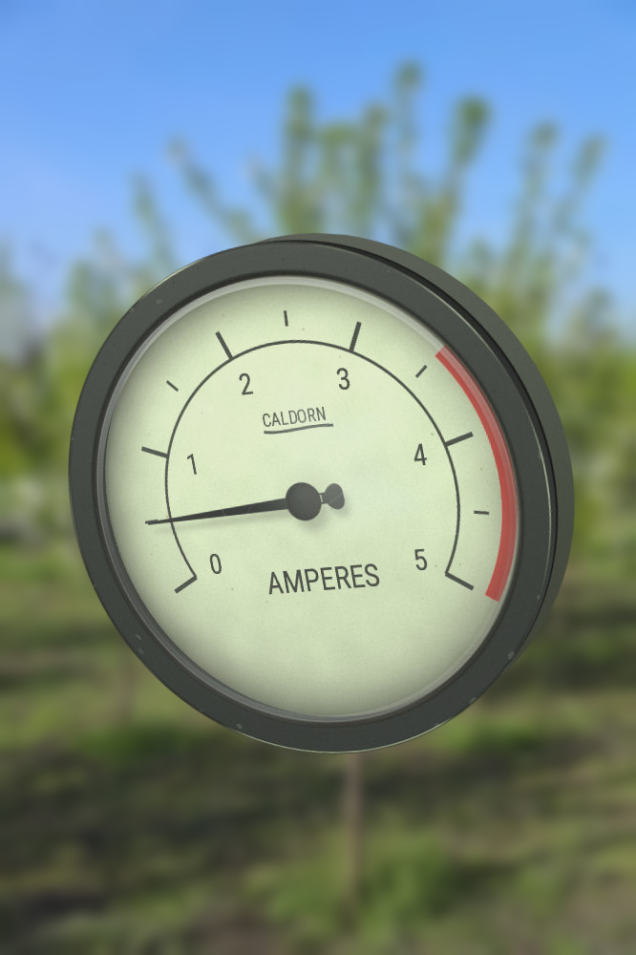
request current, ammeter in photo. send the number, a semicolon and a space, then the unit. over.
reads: 0.5; A
